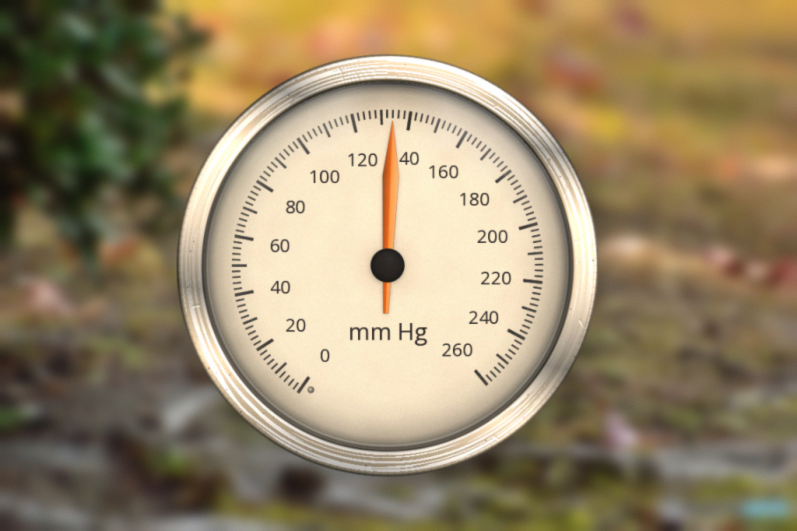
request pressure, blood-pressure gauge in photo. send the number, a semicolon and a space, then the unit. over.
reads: 134; mmHg
